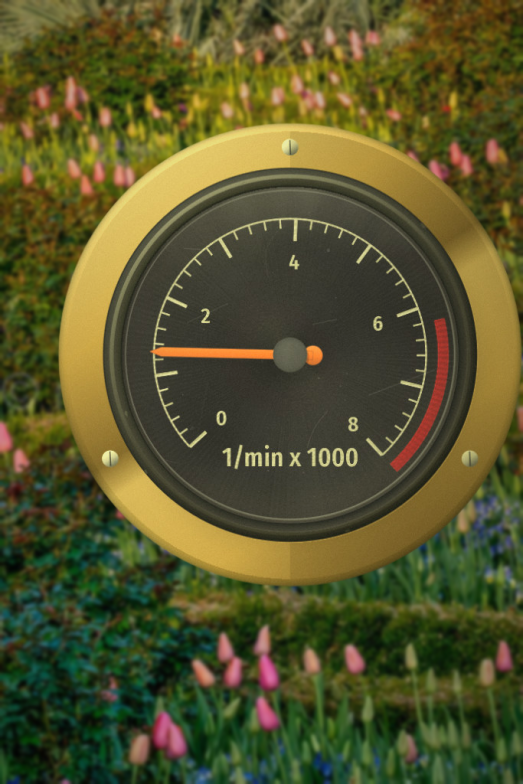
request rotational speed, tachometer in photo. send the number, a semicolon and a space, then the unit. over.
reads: 1300; rpm
